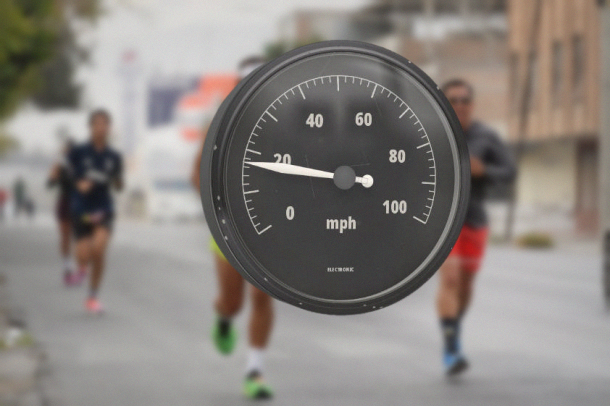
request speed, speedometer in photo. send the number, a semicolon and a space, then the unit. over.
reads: 17; mph
